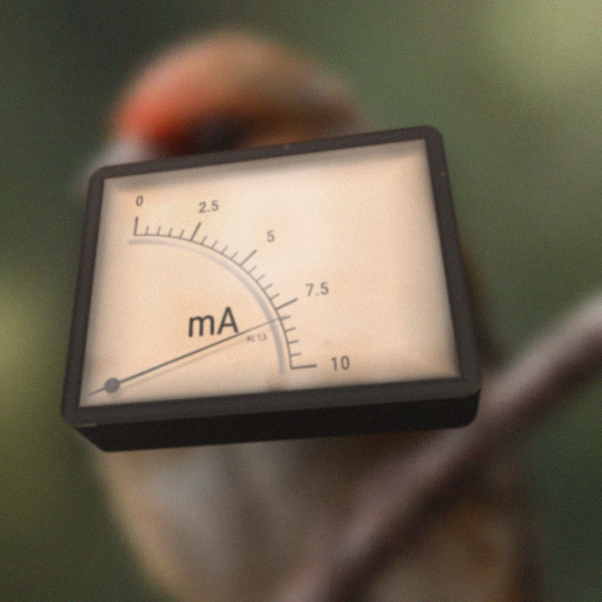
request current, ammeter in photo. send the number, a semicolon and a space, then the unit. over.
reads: 8; mA
